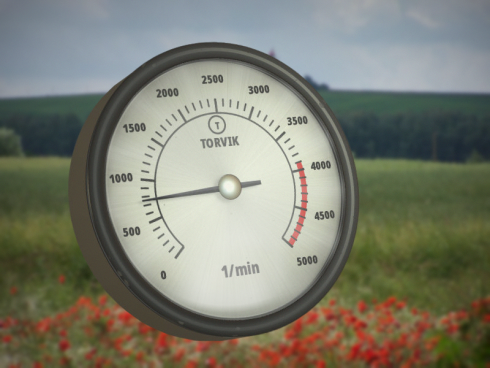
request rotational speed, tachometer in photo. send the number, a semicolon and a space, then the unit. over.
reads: 750; rpm
